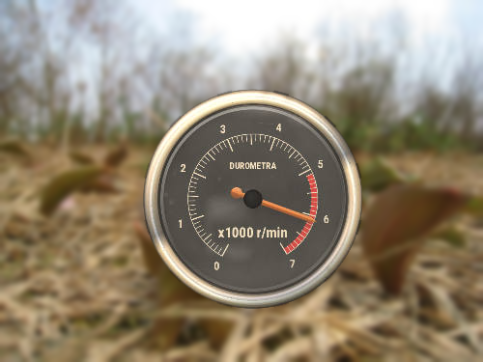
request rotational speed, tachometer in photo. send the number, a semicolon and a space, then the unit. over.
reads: 6100; rpm
